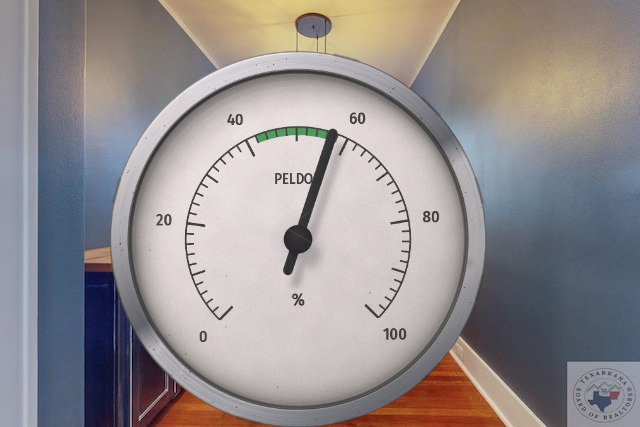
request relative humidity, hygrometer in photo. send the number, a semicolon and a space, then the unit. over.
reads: 57; %
